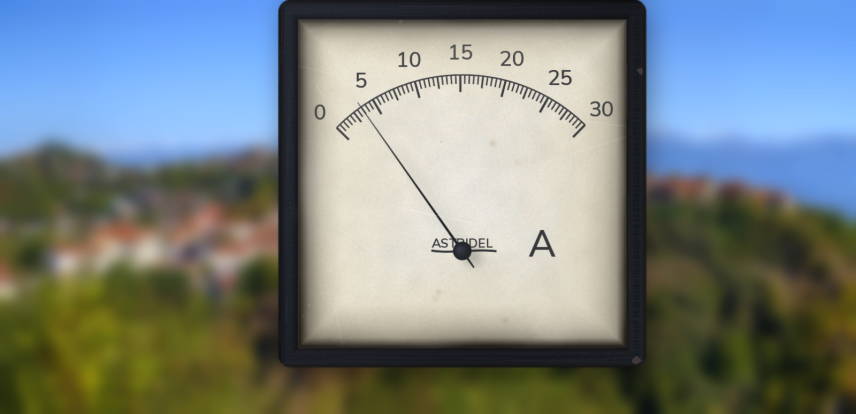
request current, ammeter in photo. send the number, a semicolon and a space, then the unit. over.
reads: 3.5; A
